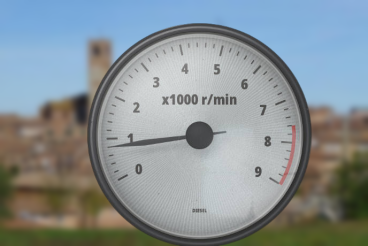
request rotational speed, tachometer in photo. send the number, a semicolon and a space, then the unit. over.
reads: 800; rpm
